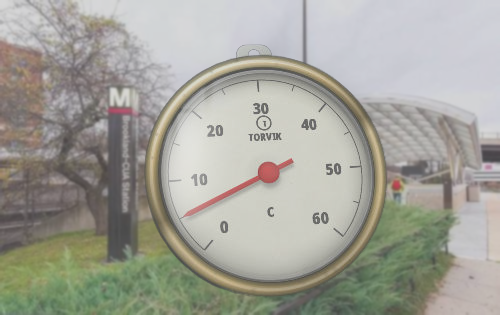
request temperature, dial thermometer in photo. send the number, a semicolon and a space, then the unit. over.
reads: 5; °C
